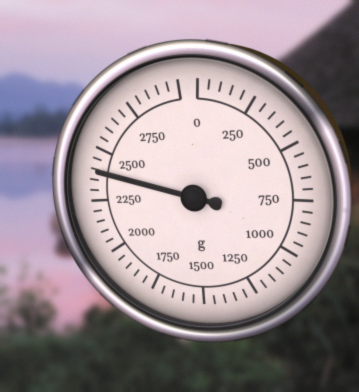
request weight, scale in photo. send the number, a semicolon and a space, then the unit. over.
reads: 2400; g
